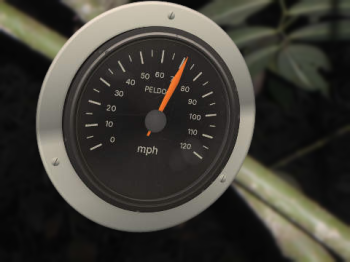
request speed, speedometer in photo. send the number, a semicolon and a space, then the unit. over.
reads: 70; mph
